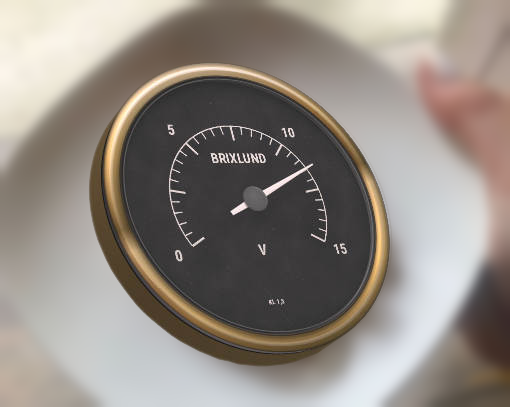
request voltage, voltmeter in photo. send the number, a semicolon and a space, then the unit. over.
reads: 11.5; V
